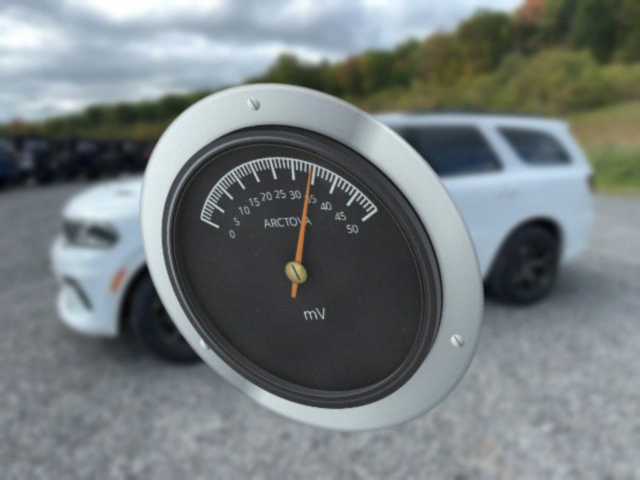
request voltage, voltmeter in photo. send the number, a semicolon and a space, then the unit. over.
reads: 35; mV
